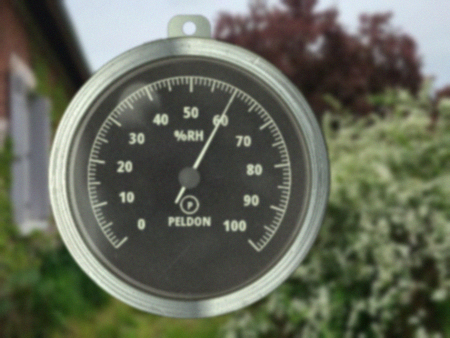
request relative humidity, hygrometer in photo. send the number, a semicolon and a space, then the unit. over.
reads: 60; %
